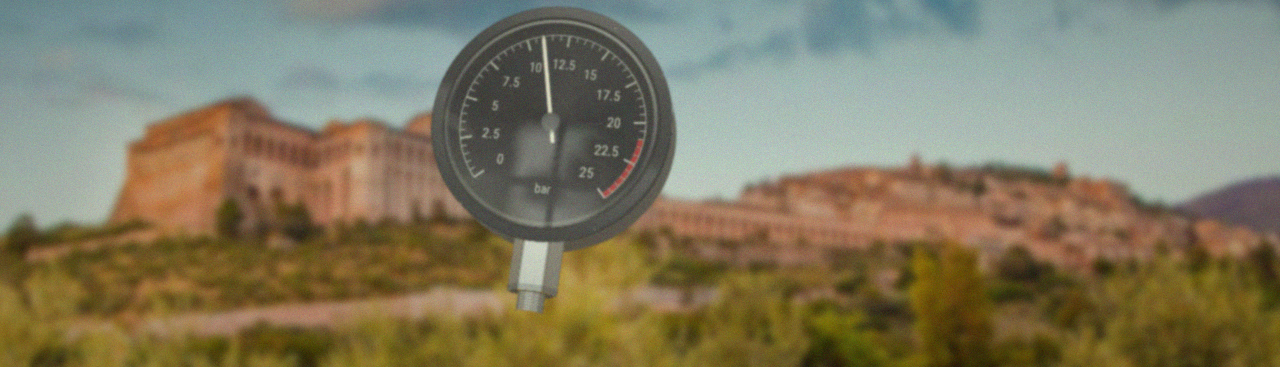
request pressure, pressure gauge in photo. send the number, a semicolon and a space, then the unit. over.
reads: 11; bar
